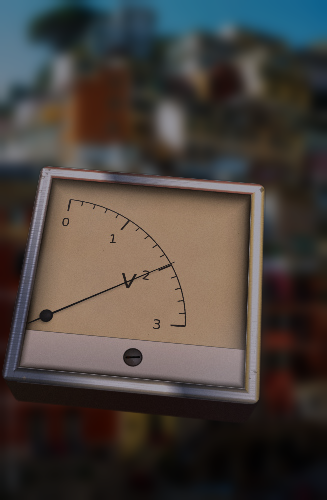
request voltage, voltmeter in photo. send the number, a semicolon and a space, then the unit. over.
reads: 2; V
